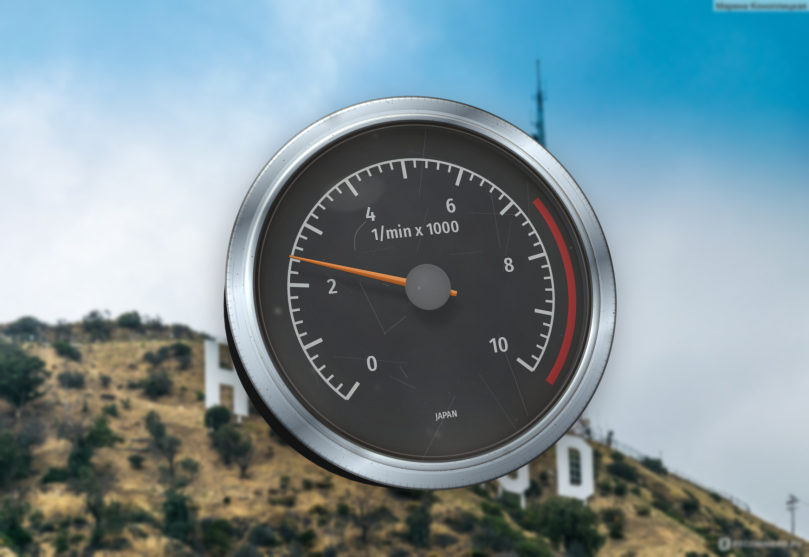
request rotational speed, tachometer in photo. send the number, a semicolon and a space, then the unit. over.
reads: 2400; rpm
